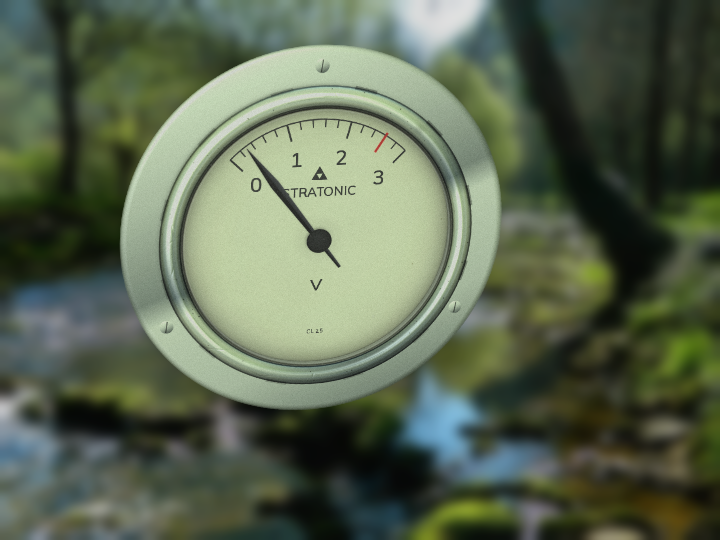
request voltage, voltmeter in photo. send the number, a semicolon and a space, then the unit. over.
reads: 0.3; V
